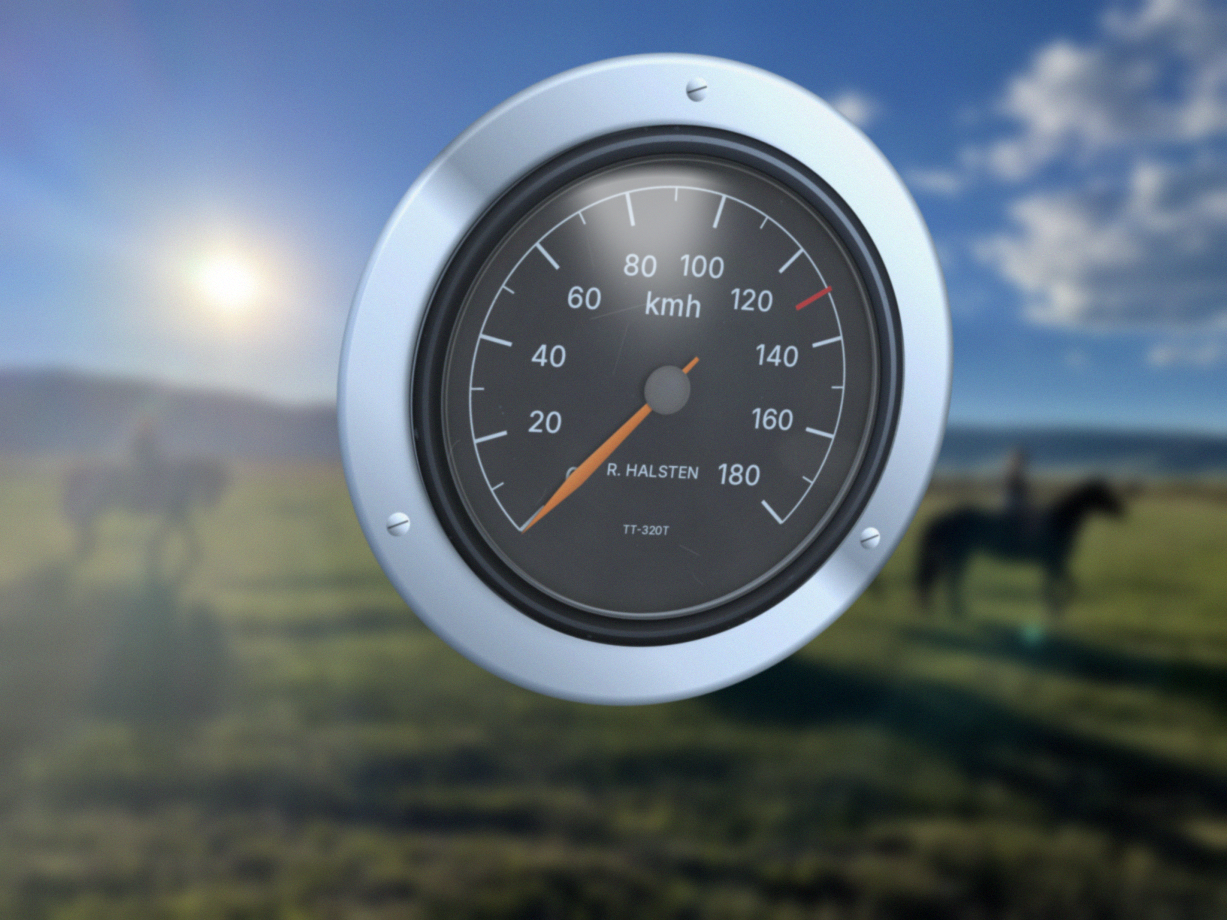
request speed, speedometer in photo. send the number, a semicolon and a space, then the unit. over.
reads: 0; km/h
